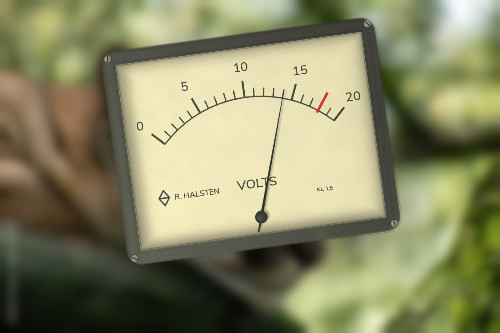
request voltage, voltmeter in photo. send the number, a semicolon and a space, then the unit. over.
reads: 14; V
